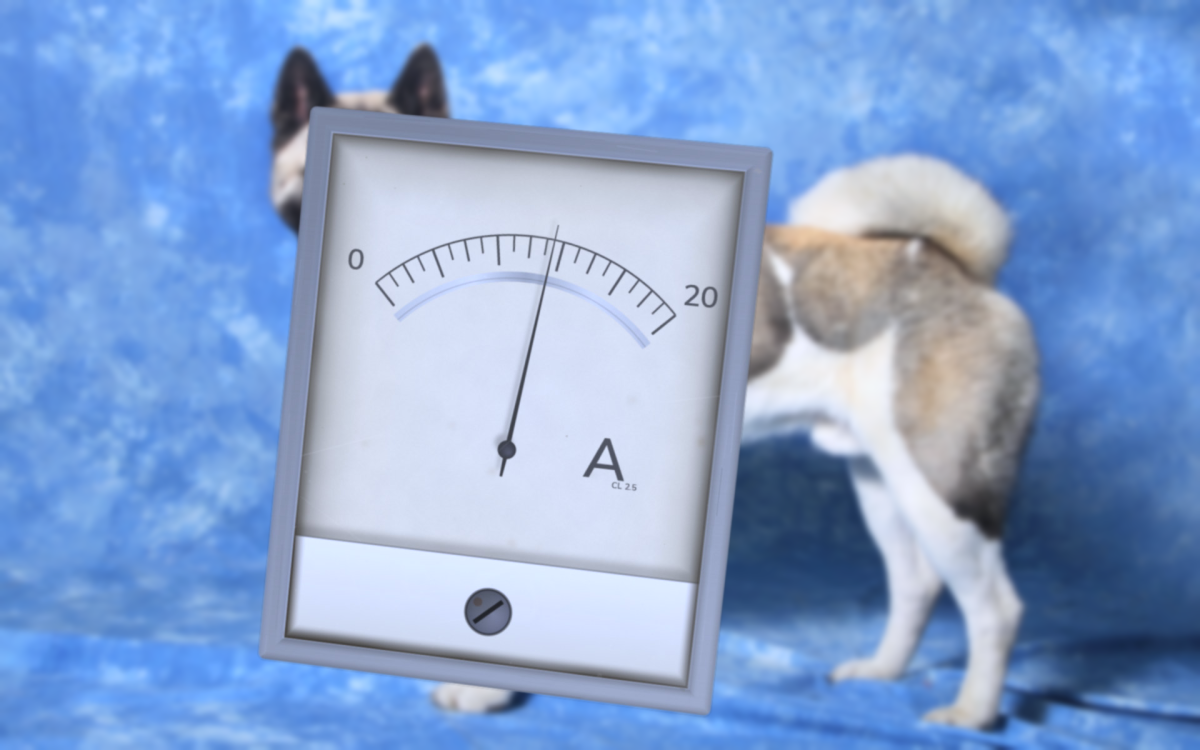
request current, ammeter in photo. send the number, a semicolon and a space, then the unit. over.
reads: 11.5; A
